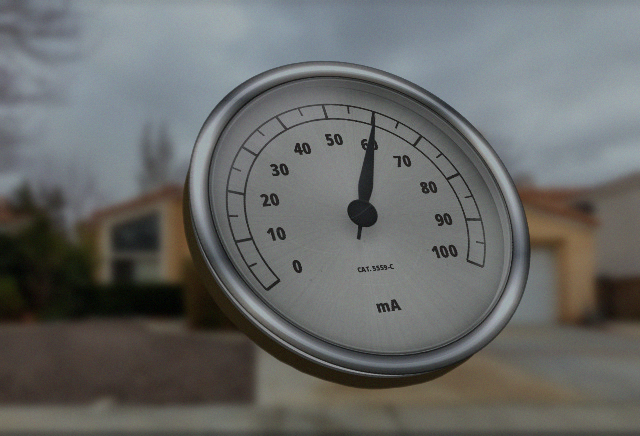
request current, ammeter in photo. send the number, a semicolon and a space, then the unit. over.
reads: 60; mA
